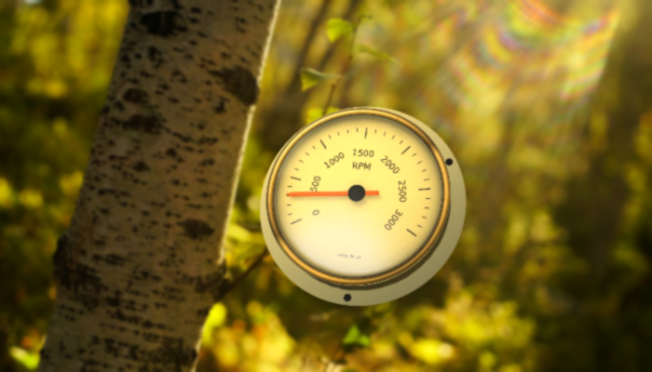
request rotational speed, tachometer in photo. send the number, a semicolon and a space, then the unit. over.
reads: 300; rpm
